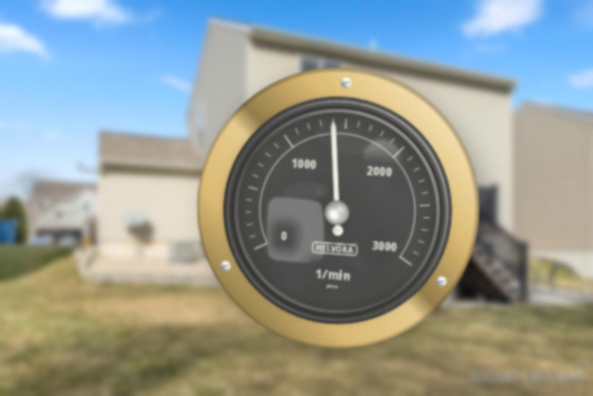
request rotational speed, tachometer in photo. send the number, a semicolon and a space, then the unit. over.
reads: 1400; rpm
